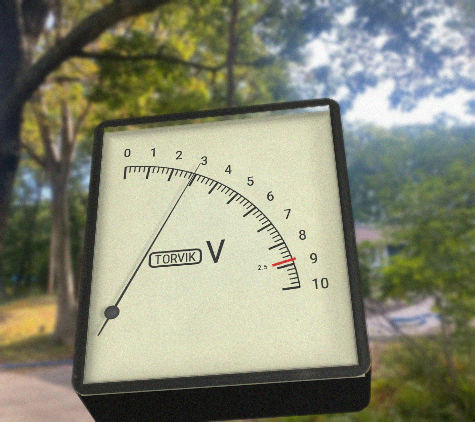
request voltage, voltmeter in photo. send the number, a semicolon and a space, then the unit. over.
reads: 3; V
